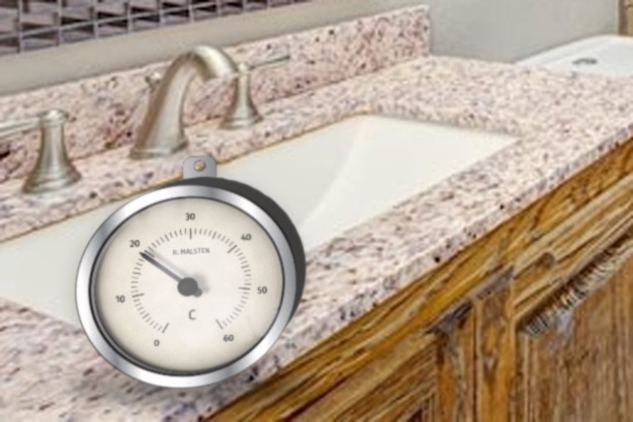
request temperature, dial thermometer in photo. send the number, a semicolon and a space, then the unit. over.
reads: 20; °C
